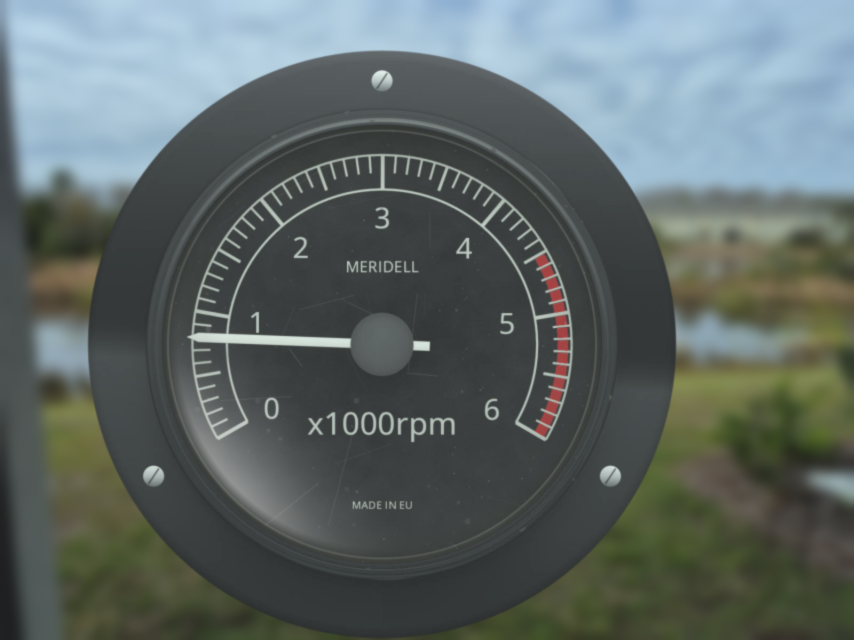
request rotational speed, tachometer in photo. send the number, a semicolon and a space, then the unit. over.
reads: 800; rpm
